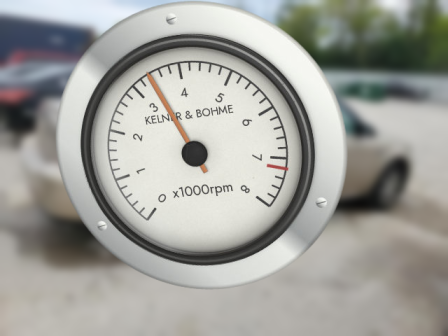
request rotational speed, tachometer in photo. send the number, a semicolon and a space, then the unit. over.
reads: 3400; rpm
